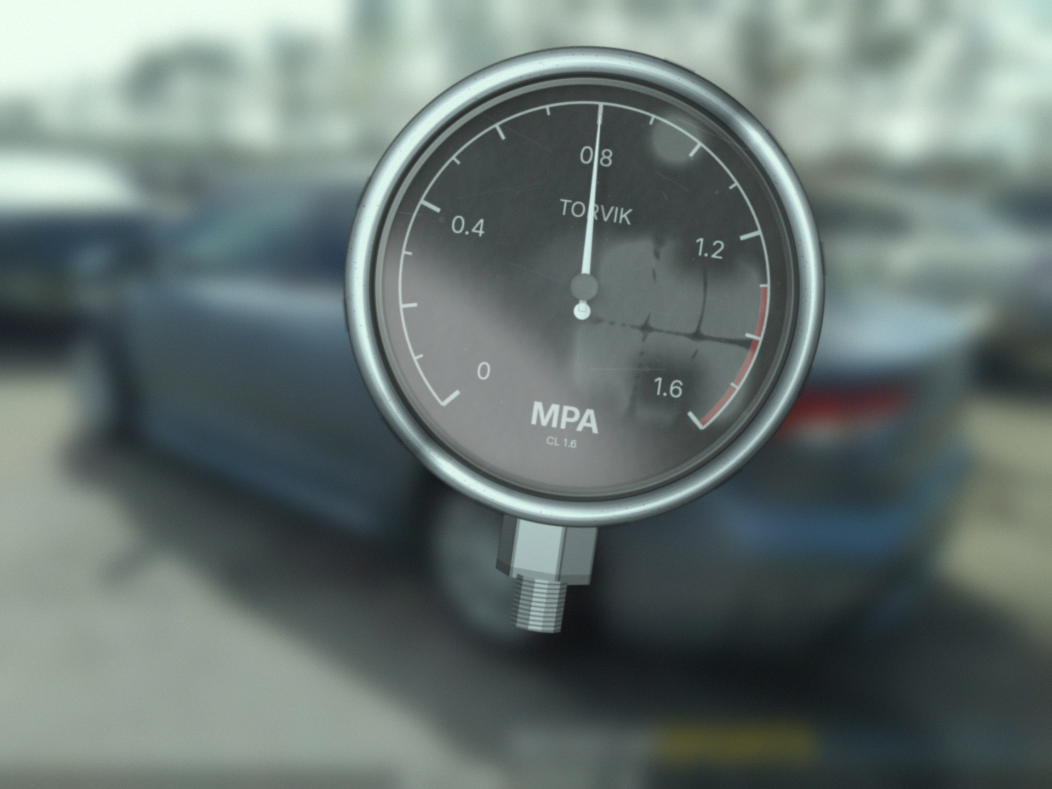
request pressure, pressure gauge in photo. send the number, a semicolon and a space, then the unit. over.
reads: 0.8; MPa
